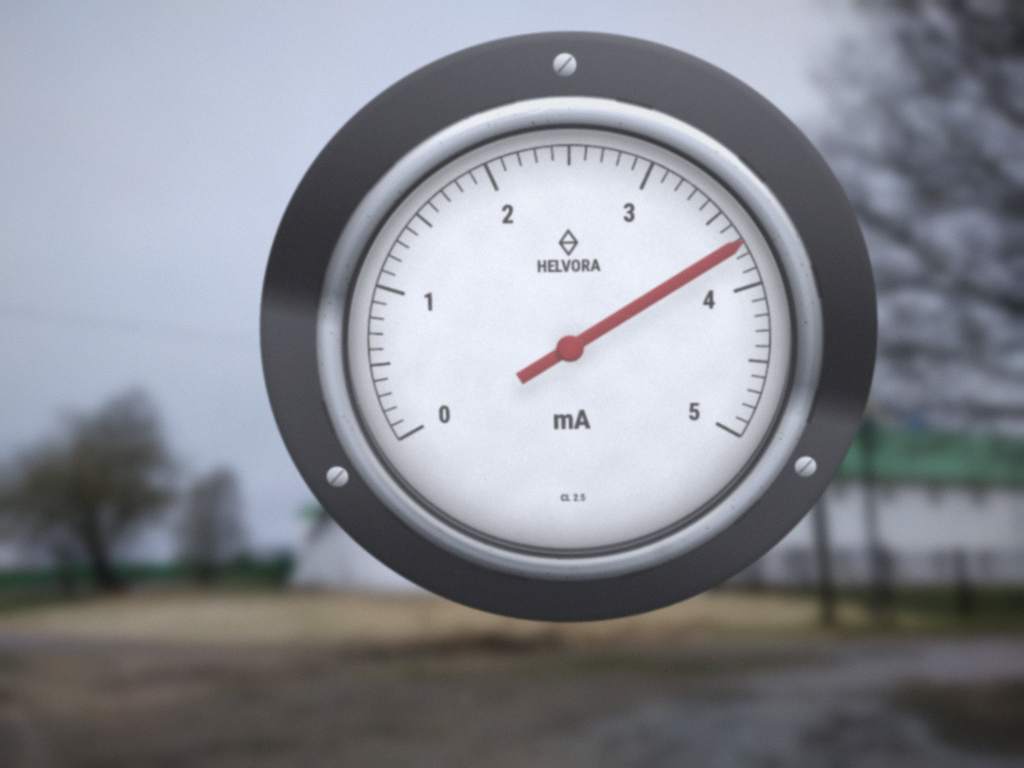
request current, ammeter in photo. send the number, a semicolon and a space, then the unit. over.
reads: 3.7; mA
